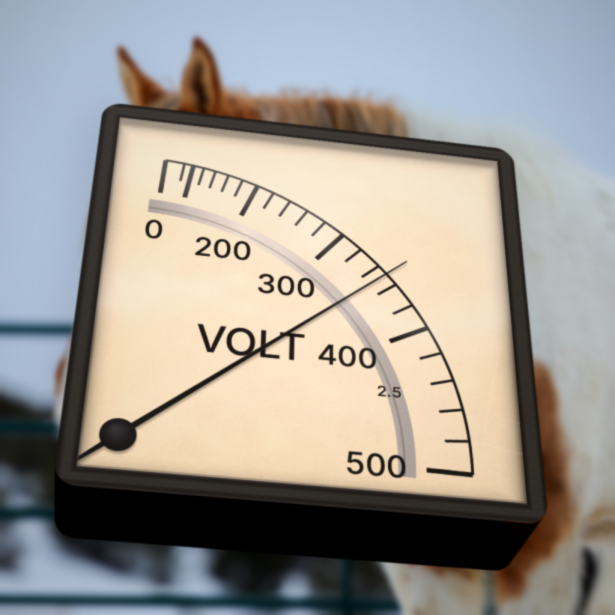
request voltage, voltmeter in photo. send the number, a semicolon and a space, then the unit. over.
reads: 350; V
